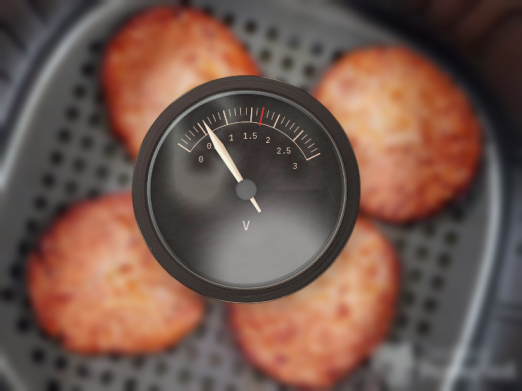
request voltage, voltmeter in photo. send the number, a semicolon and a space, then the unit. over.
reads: 0.6; V
